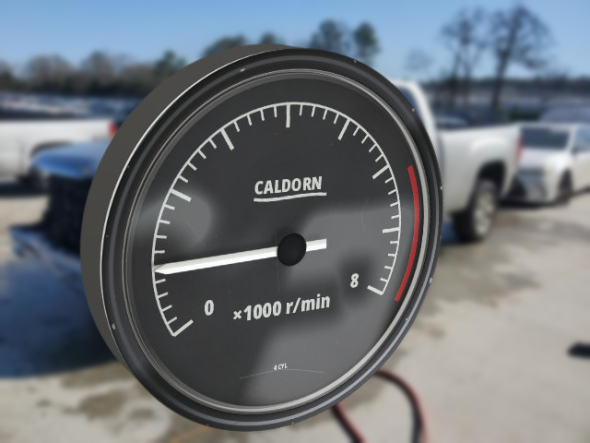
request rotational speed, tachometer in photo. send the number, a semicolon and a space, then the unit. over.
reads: 1000; rpm
